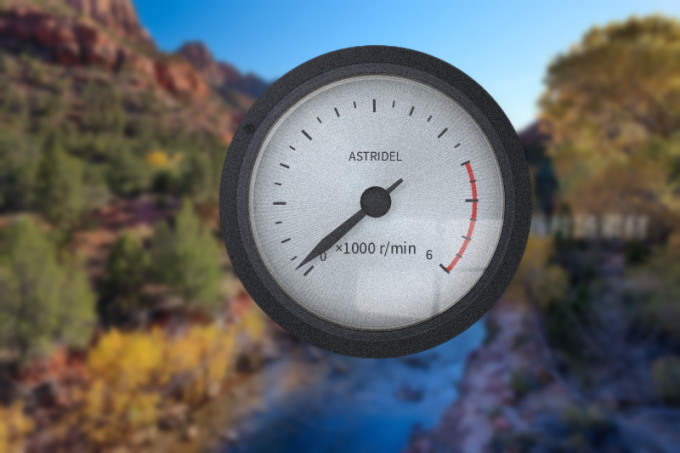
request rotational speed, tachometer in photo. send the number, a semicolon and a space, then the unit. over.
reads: 125; rpm
